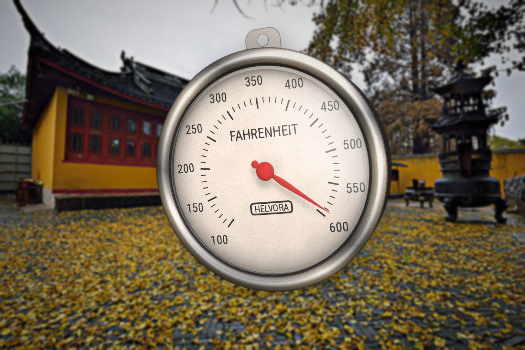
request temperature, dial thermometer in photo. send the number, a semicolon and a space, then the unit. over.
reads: 590; °F
